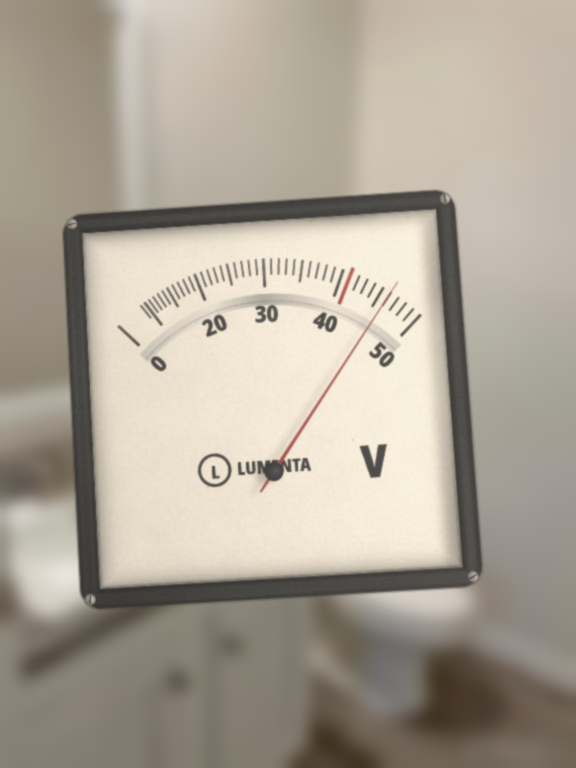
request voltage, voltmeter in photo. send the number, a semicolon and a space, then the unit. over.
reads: 46; V
